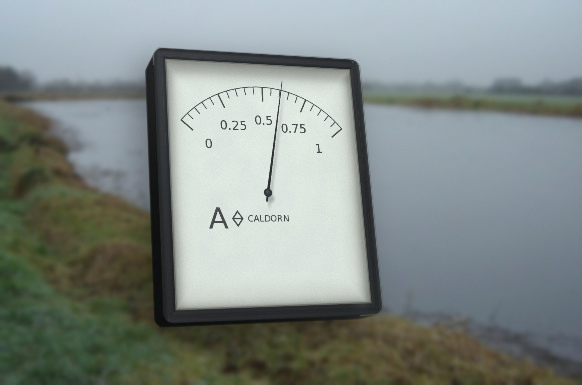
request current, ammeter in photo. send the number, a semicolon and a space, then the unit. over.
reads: 0.6; A
